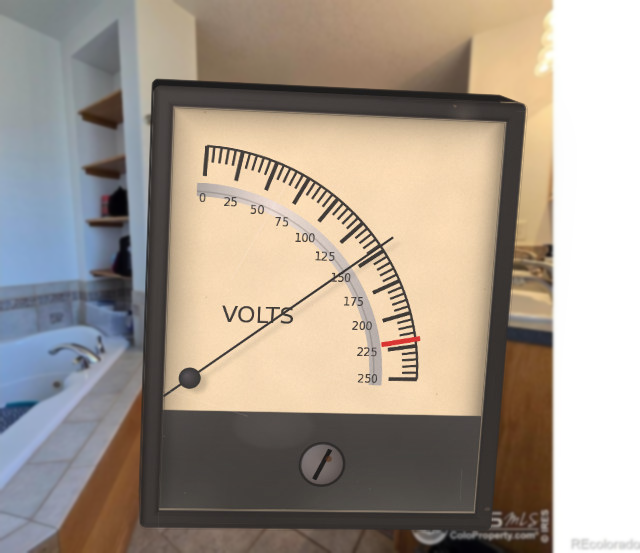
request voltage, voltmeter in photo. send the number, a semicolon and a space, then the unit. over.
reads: 145; V
